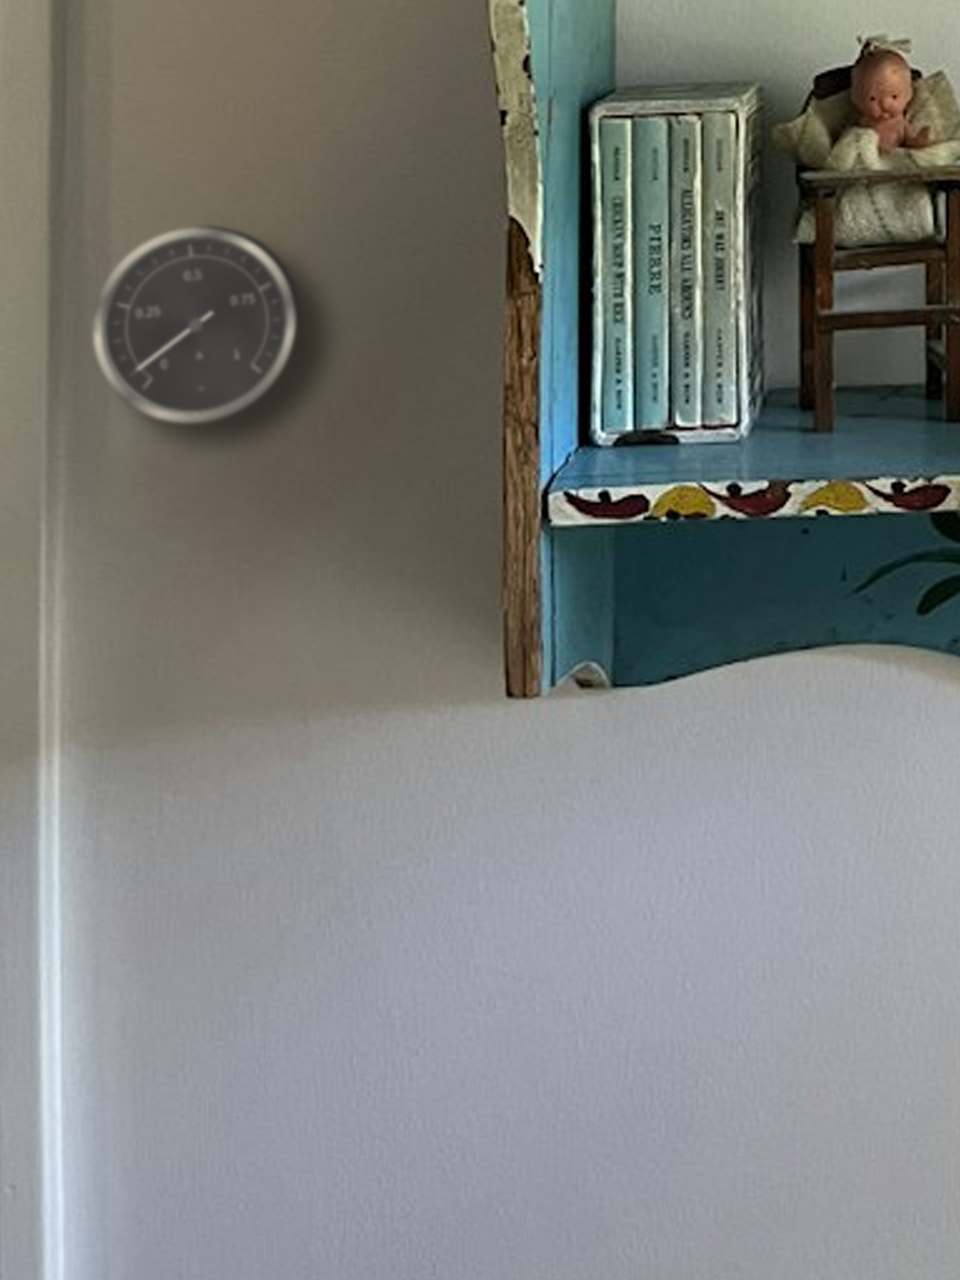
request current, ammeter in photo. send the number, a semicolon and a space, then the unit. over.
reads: 0.05; A
